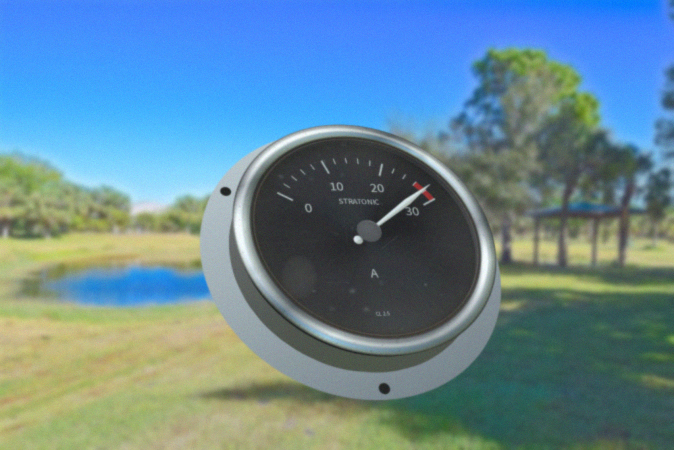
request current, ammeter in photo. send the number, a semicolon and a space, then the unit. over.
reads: 28; A
